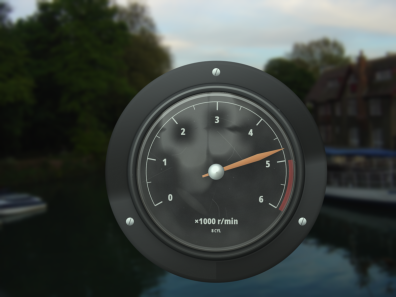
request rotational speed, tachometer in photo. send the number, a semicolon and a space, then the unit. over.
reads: 4750; rpm
